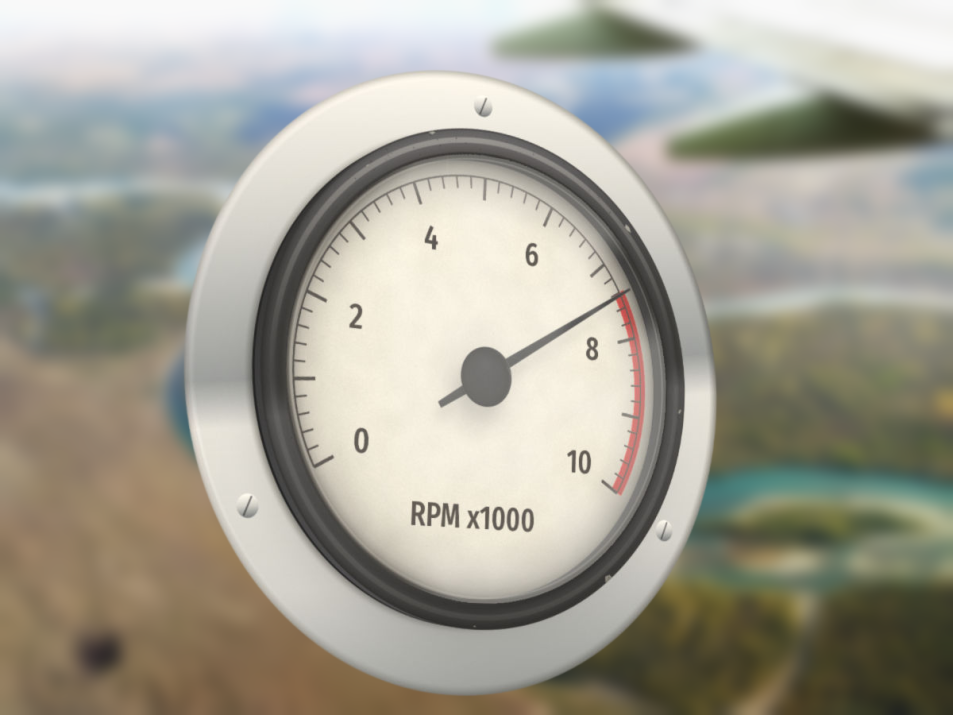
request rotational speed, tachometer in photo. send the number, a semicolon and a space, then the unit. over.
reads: 7400; rpm
